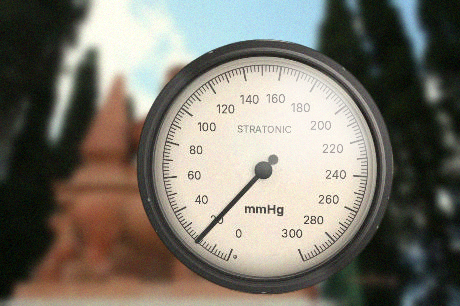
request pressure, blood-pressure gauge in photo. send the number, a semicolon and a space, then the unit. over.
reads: 20; mmHg
